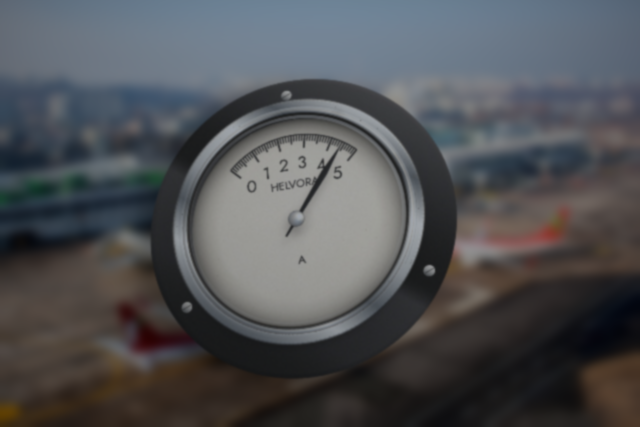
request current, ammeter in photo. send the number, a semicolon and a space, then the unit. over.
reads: 4.5; A
